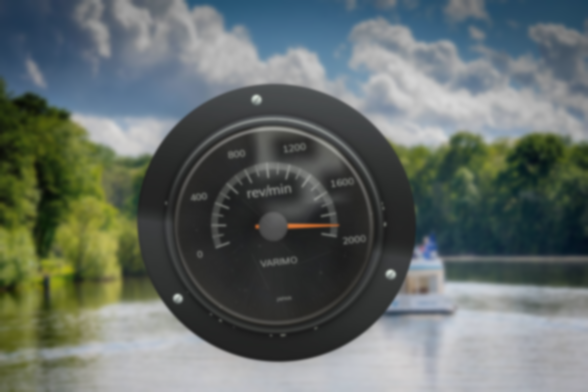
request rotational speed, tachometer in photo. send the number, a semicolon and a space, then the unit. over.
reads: 1900; rpm
